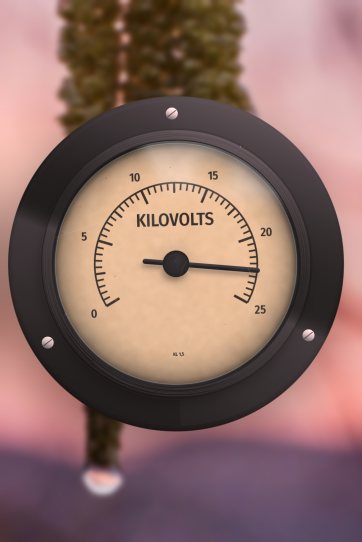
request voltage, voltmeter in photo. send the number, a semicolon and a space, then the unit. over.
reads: 22.5; kV
